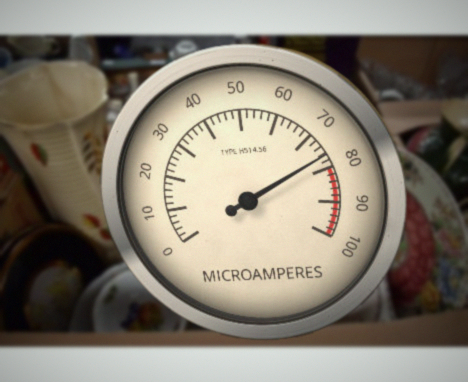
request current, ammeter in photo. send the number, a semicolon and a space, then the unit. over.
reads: 76; µA
